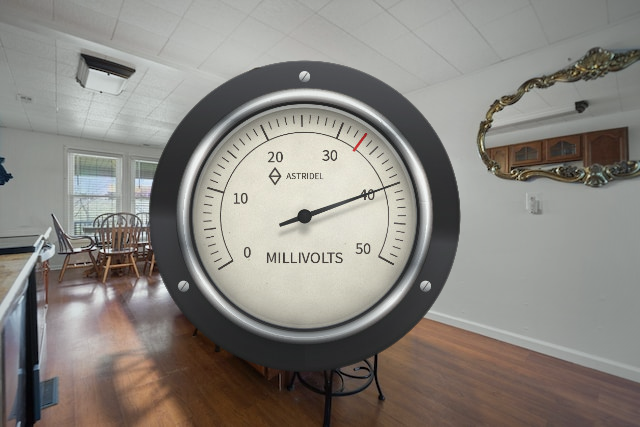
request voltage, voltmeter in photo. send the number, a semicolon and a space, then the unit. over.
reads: 40; mV
